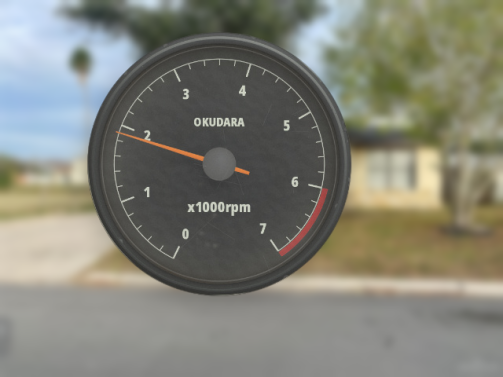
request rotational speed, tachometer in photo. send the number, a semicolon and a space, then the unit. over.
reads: 1900; rpm
